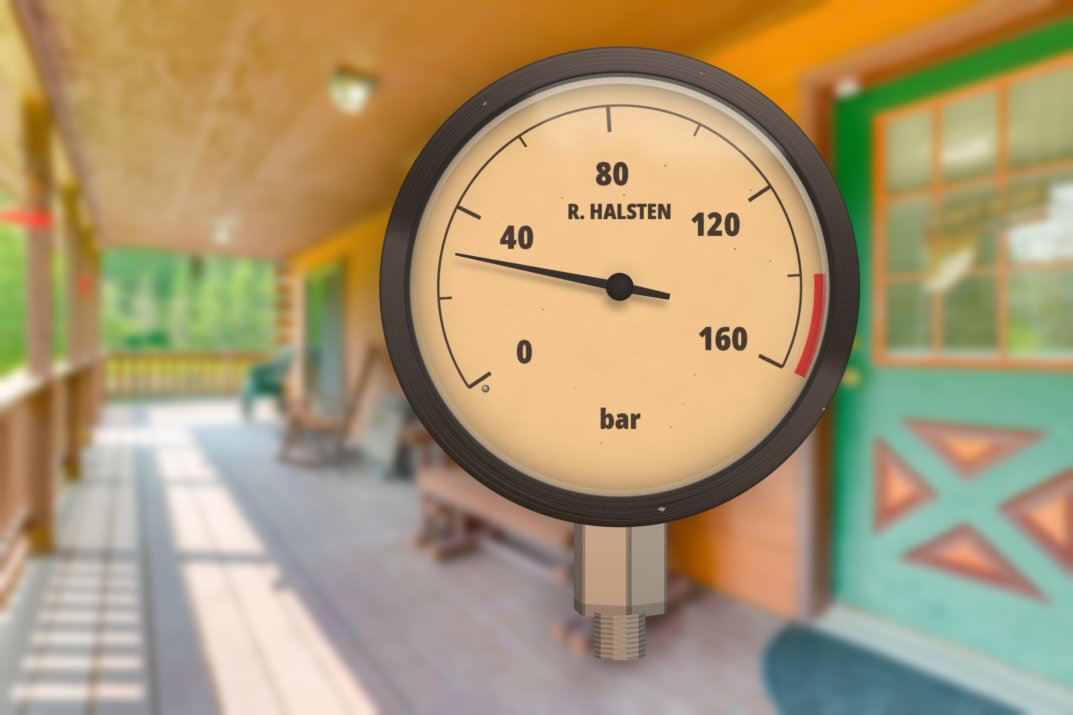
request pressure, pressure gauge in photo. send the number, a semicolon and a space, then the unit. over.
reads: 30; bar
